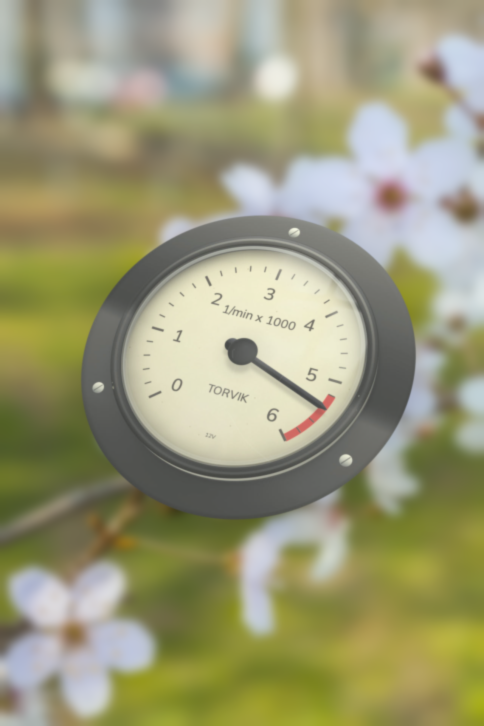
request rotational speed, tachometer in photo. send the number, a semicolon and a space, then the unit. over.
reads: 5400; rpm
